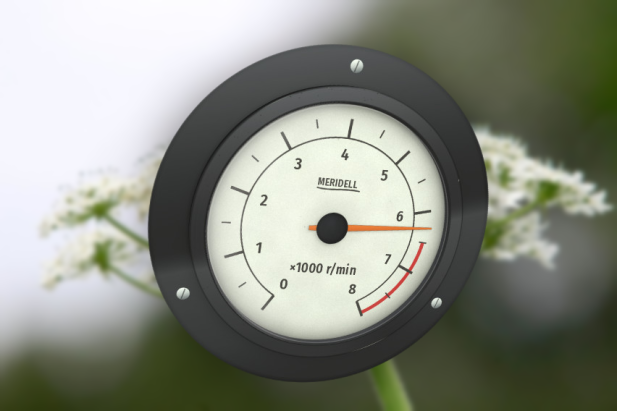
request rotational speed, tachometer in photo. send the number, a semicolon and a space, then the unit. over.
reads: 6250; rpm
